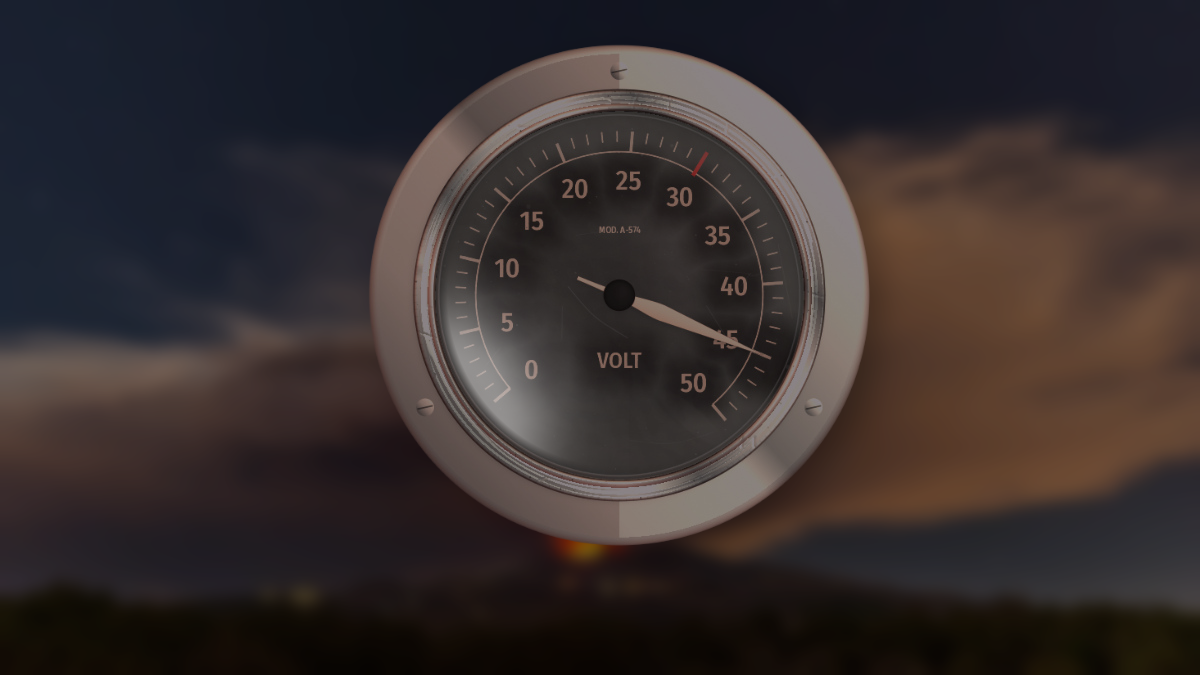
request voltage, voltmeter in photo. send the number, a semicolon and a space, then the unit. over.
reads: 45; V
